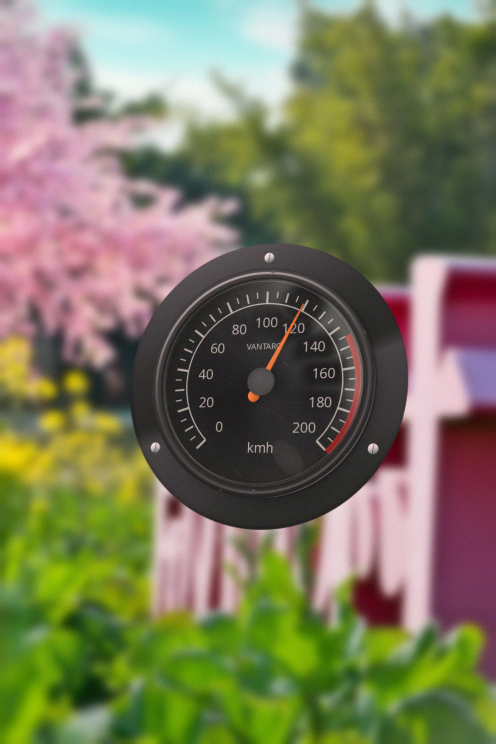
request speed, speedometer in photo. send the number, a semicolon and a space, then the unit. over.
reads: 120; km/h
